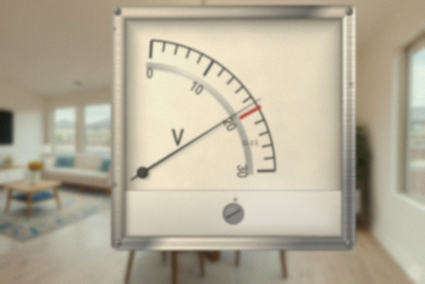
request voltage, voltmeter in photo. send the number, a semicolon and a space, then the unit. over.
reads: 19; V
